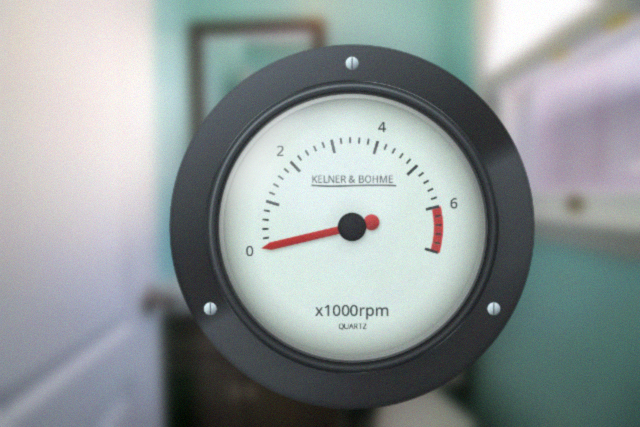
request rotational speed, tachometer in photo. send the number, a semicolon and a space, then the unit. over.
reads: 0; rpm
